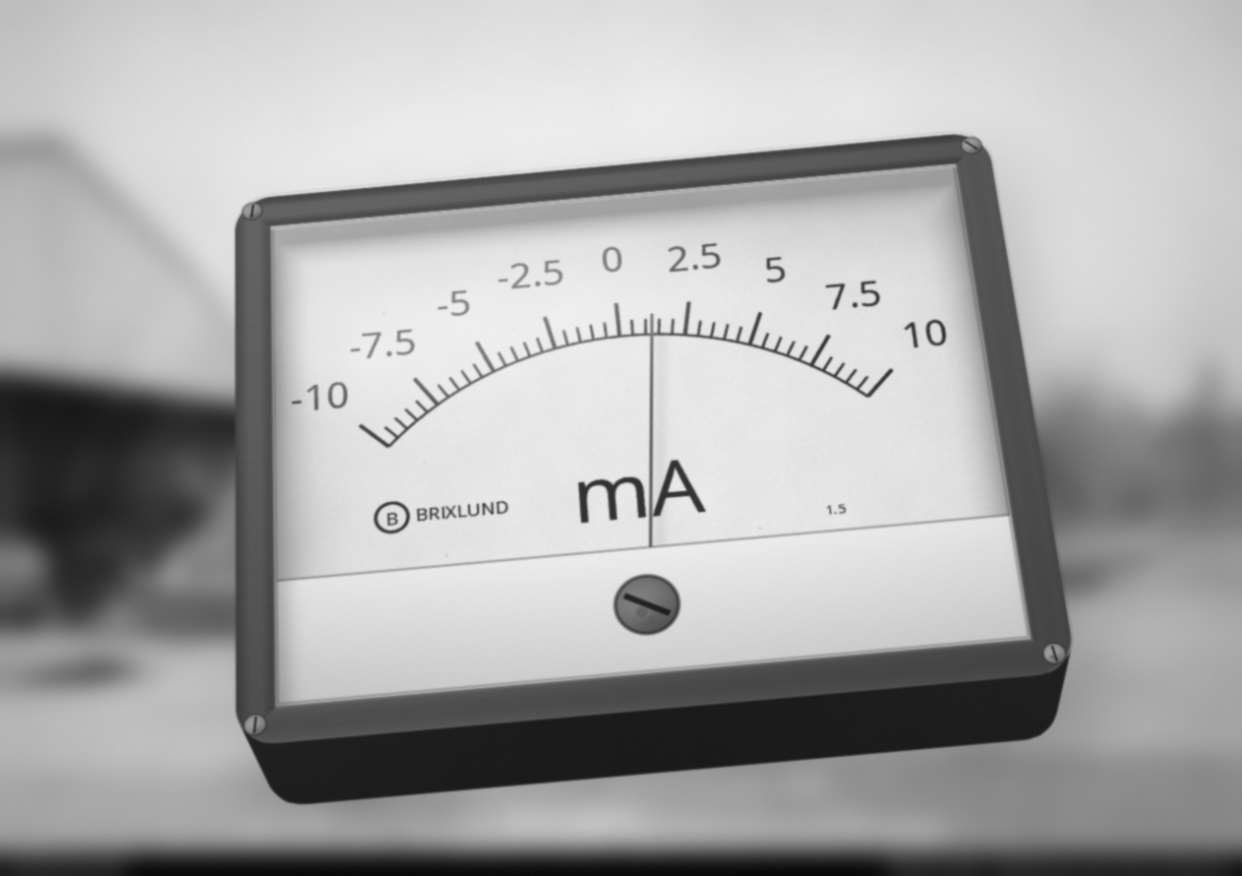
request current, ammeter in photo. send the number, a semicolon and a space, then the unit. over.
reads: 1.25; mA
